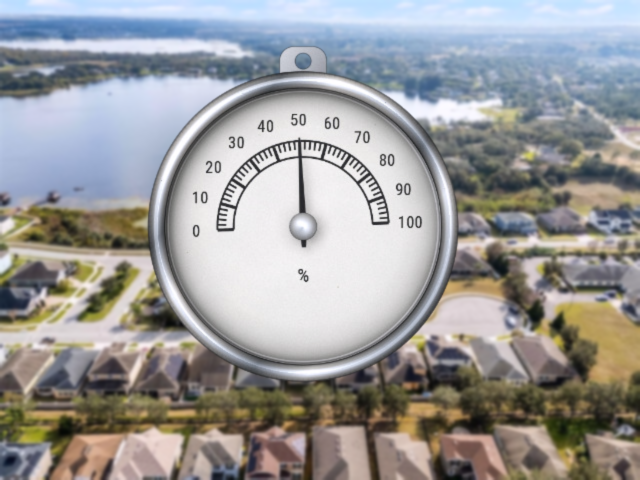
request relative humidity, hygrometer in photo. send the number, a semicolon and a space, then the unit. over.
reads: 50; %
